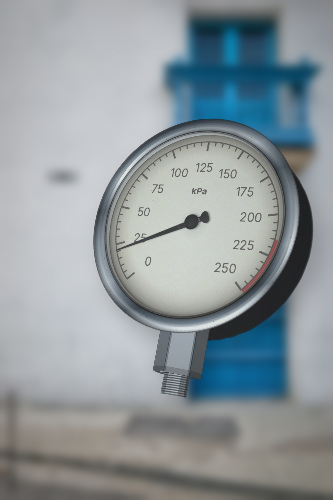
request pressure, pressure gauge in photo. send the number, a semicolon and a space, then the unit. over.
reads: 20; kPa
